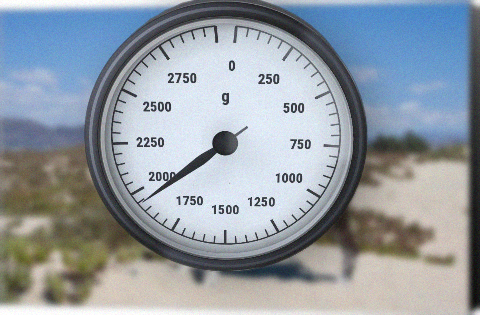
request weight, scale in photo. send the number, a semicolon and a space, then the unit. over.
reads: 1950; g
